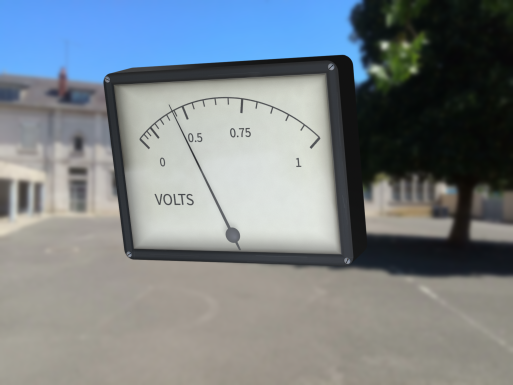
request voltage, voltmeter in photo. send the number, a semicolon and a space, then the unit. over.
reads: 0.45; V
